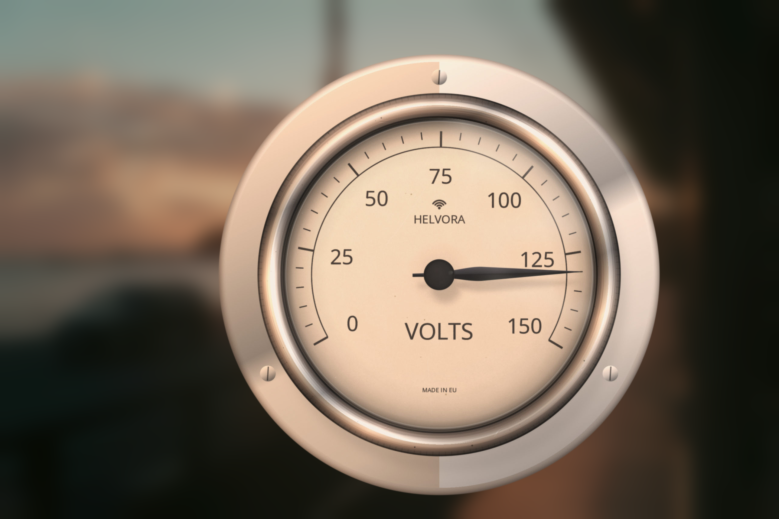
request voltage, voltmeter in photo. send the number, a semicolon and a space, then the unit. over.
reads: 130; V
